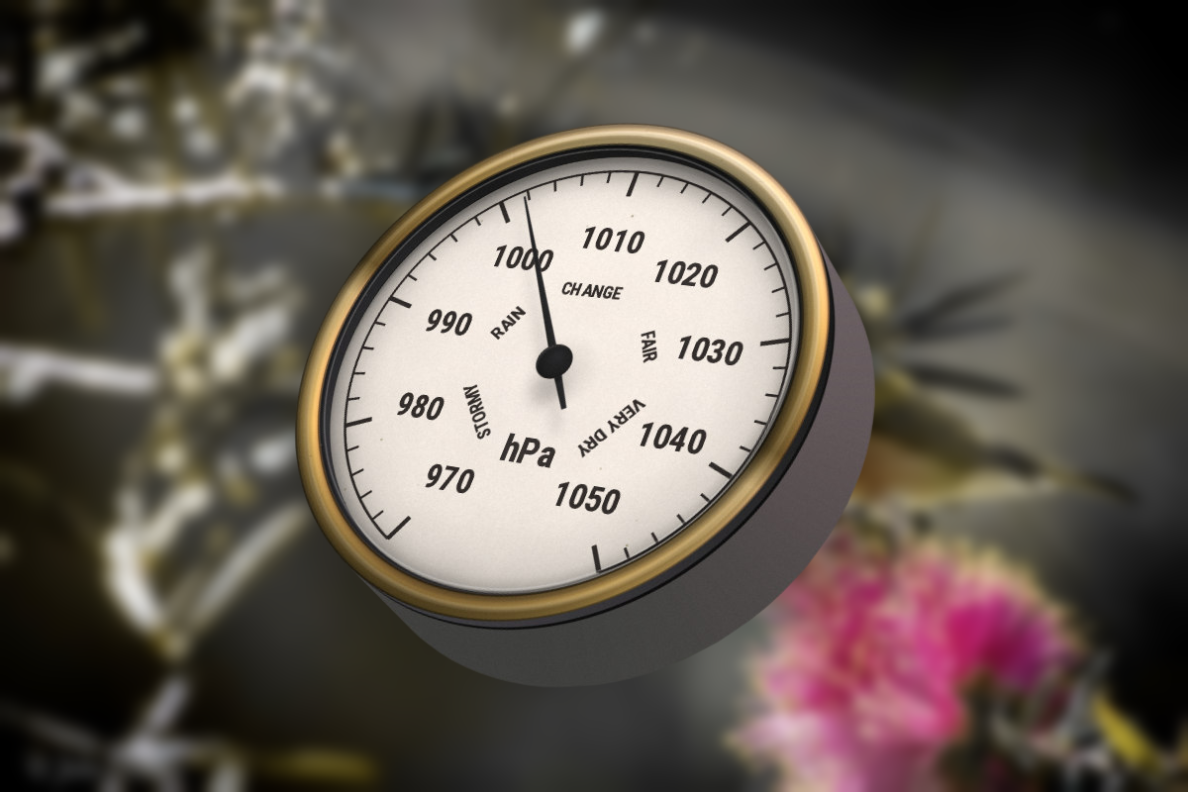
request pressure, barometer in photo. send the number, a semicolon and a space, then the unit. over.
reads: 1002; hPa
